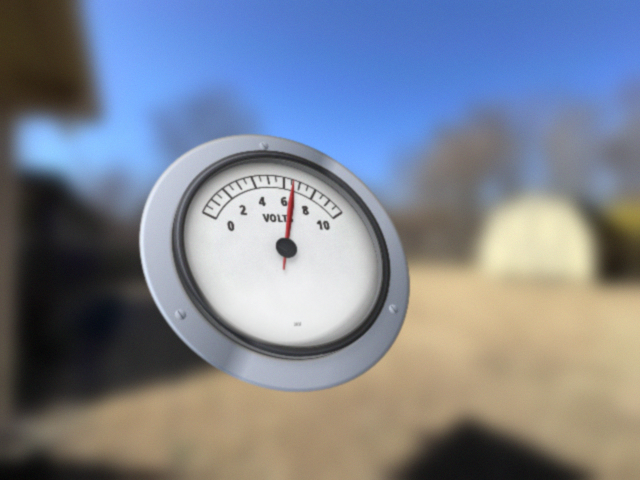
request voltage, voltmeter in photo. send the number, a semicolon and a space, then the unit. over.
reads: 6.5; V
